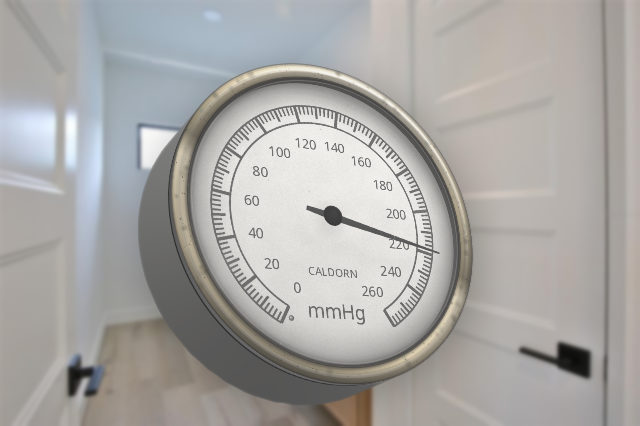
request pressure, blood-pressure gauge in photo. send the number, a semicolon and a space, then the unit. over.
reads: 220; mmHg
